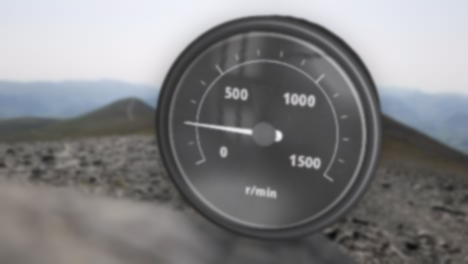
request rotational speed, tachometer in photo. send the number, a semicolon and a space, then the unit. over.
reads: 200; rpm
